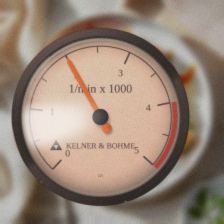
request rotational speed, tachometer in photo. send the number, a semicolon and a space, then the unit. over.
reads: 2000; rpm
